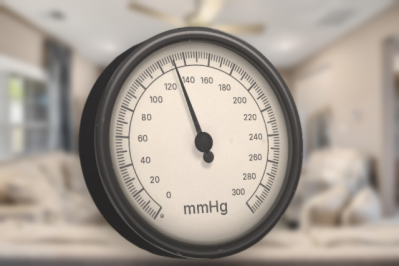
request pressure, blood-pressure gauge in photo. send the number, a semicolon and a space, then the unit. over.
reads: 130; mmHg
